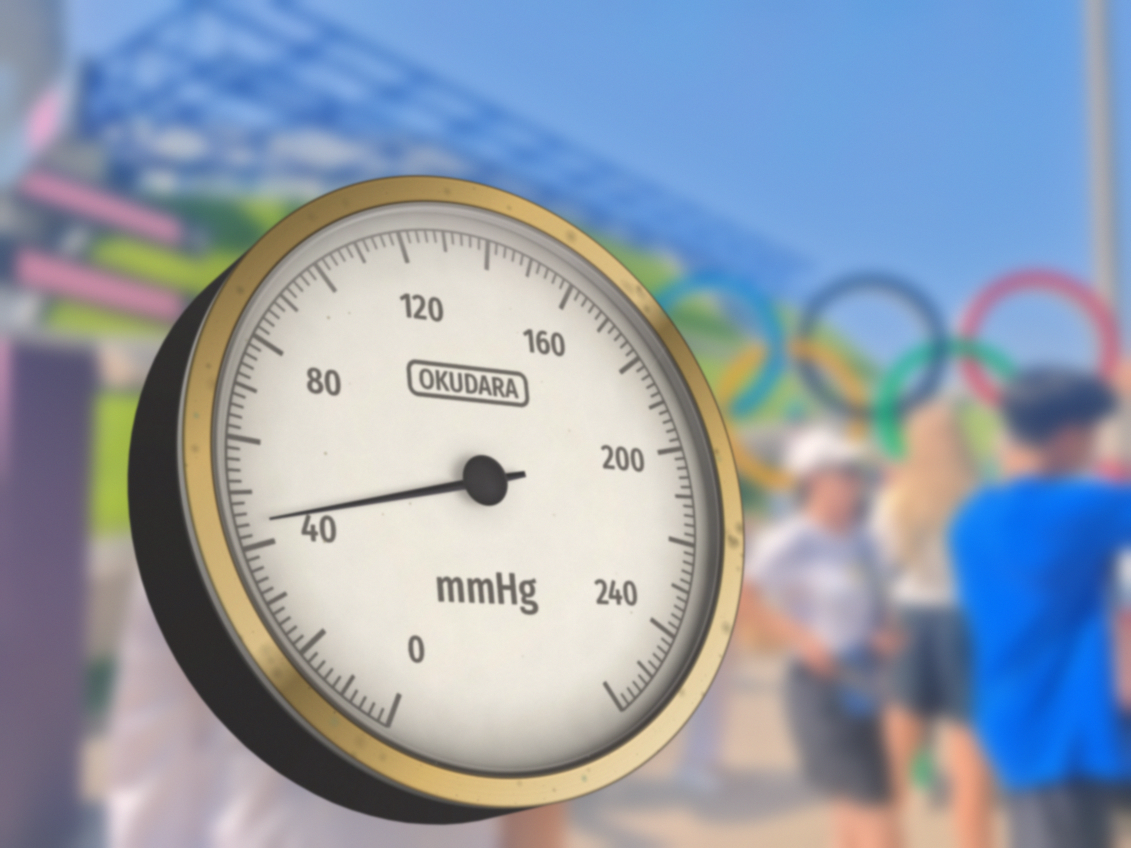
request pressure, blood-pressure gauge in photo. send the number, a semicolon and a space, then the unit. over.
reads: 44; mmHg
